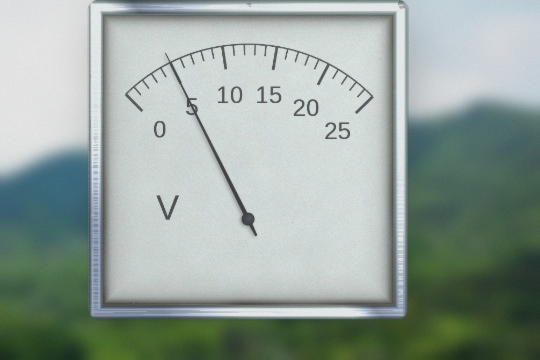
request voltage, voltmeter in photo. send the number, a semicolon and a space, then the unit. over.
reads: 5; V
